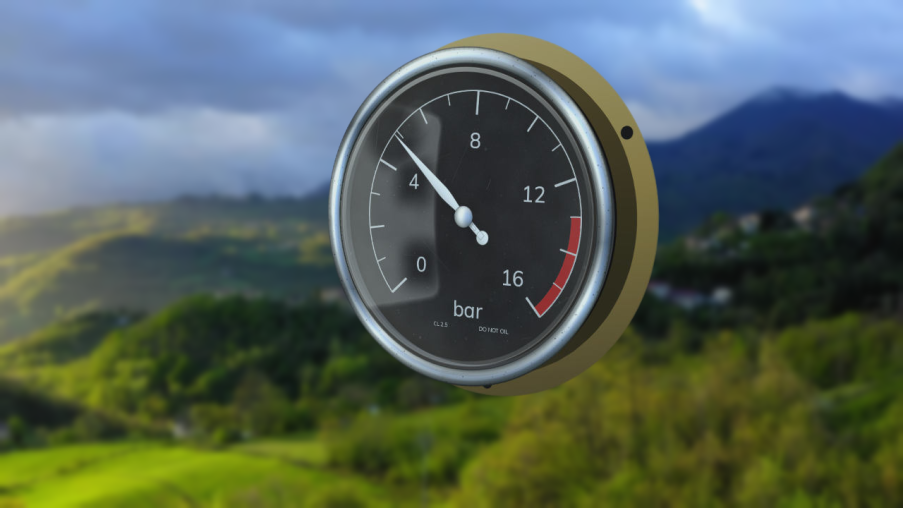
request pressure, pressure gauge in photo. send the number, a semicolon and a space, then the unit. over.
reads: 5; bar
